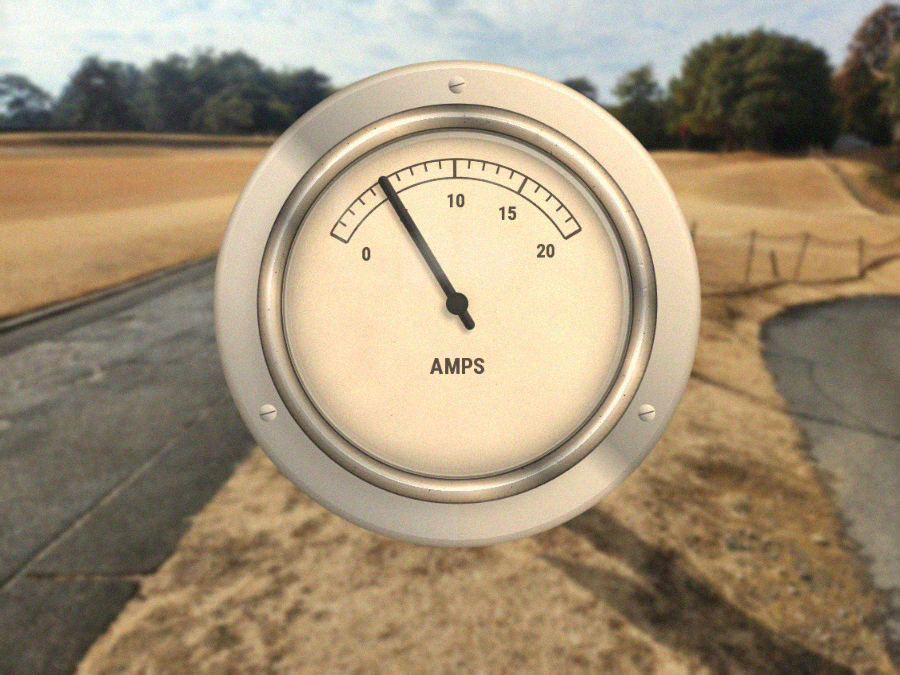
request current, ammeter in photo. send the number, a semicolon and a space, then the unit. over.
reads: 5; A
